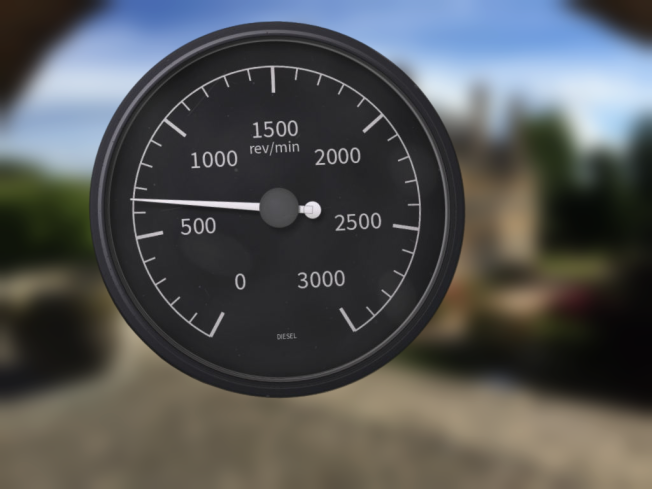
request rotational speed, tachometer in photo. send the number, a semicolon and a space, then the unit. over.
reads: 650; rpm
